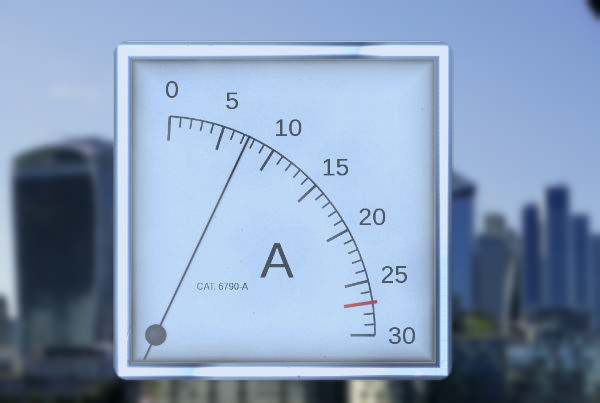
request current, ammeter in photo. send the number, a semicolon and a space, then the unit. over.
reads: 7.5; A
